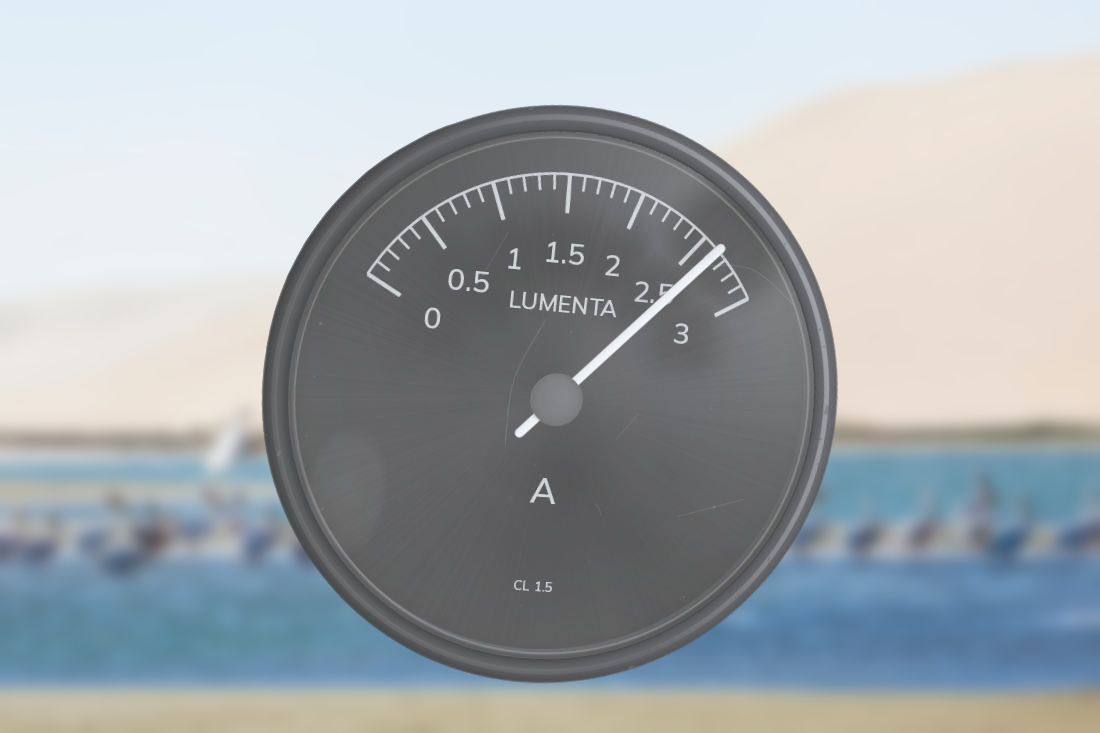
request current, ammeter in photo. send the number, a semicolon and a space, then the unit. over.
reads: 2.6; A
